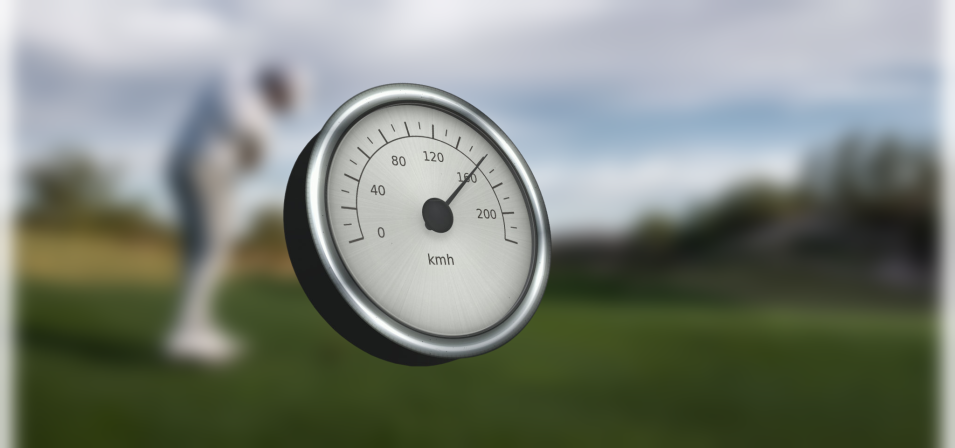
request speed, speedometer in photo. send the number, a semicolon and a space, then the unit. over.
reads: 160; km/h
